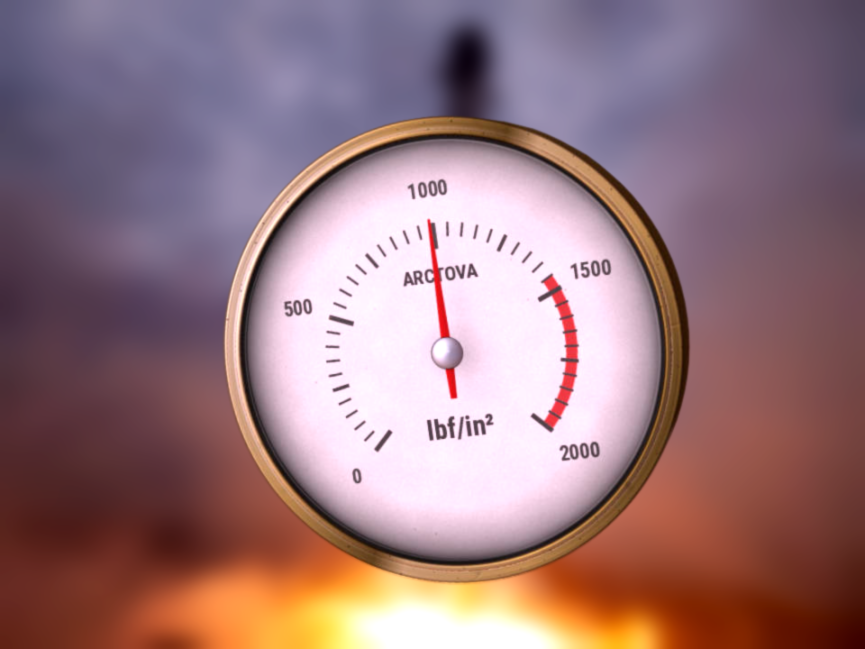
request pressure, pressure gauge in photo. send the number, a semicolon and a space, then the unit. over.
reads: 1000; psi
